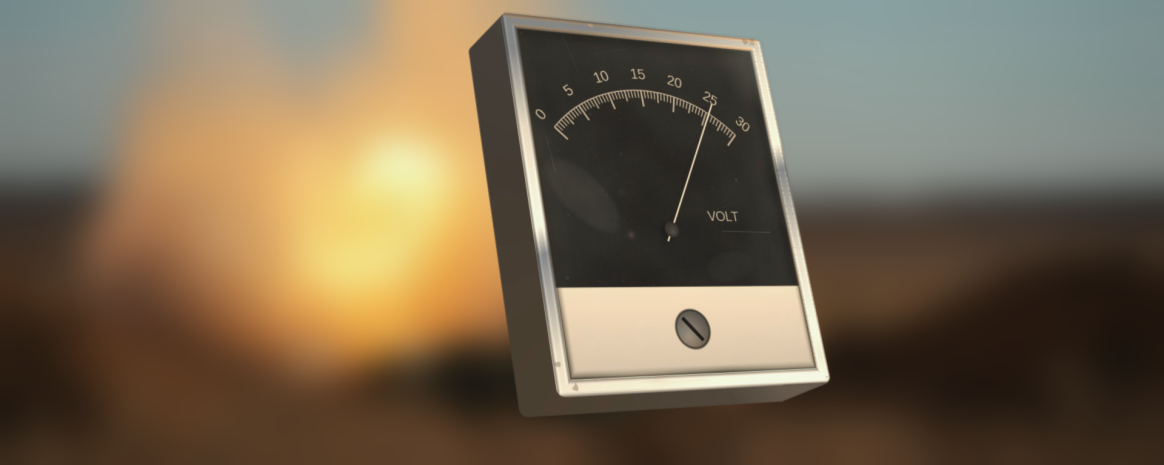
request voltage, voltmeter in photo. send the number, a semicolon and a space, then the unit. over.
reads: 25; V
